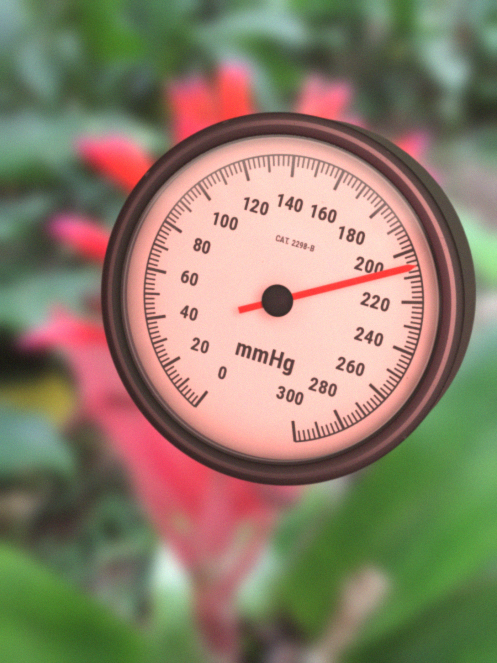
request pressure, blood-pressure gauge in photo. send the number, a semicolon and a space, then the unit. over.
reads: 206; mmHg
